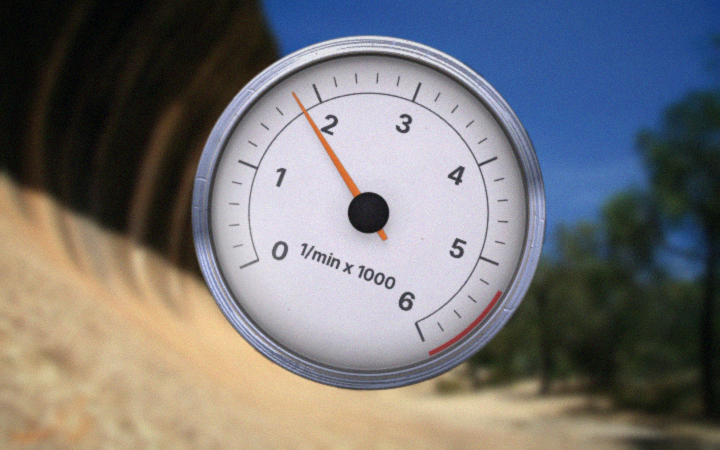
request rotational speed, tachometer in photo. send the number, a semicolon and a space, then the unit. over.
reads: 1800; rpm
